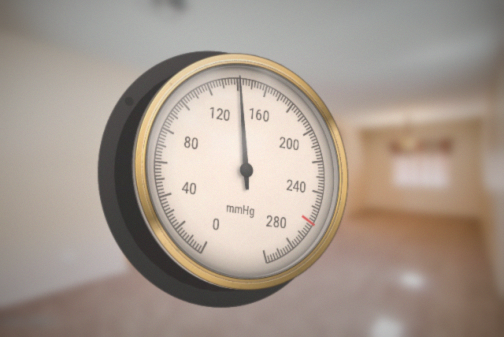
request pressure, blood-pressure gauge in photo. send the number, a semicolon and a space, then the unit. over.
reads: 140; mmHg
